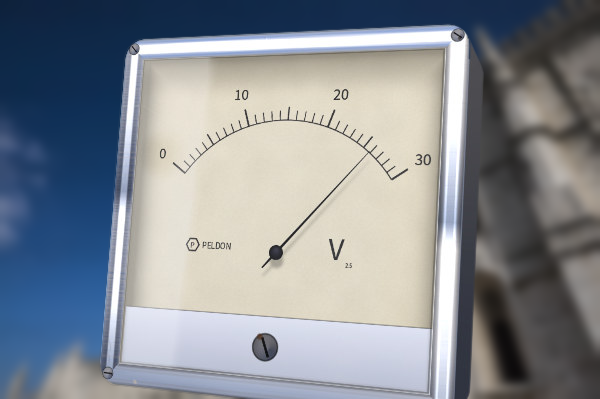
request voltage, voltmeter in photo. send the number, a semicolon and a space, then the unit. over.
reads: 26; V
